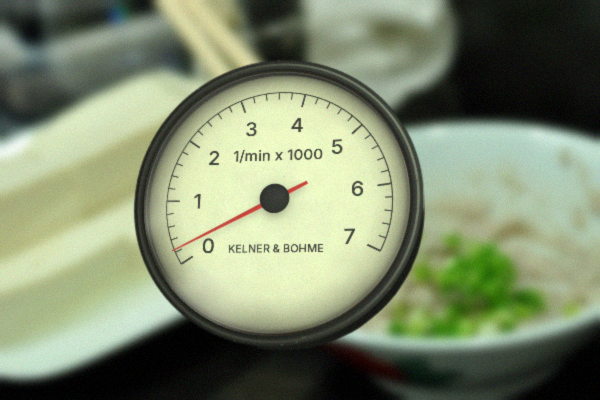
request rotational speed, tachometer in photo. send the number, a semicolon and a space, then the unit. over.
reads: 200; rpm
